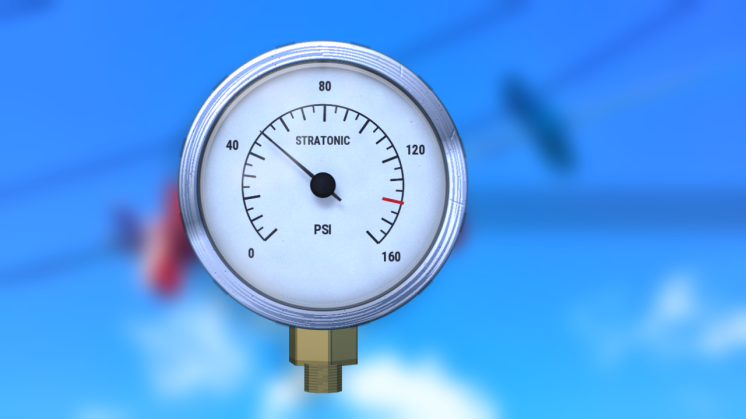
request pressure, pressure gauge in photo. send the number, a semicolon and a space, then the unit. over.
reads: 50; psi
